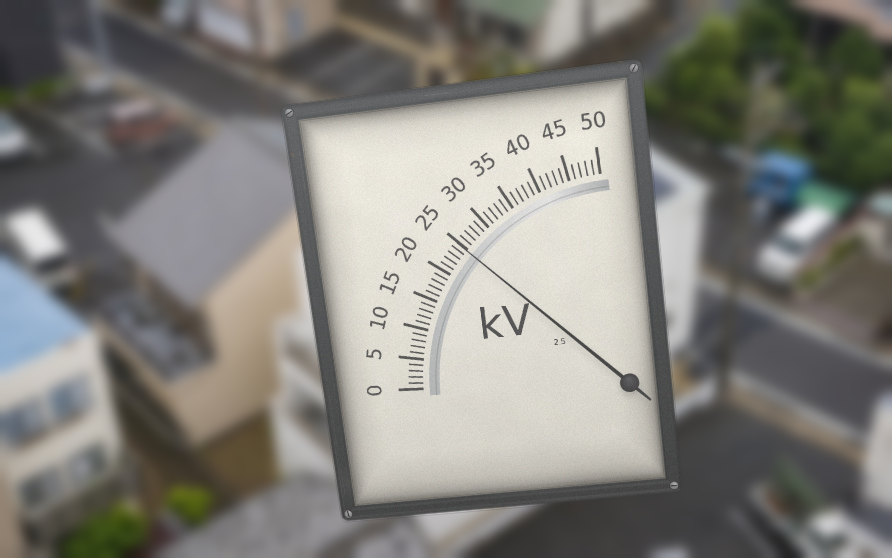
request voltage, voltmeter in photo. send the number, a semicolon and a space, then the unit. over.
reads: 25; kV
